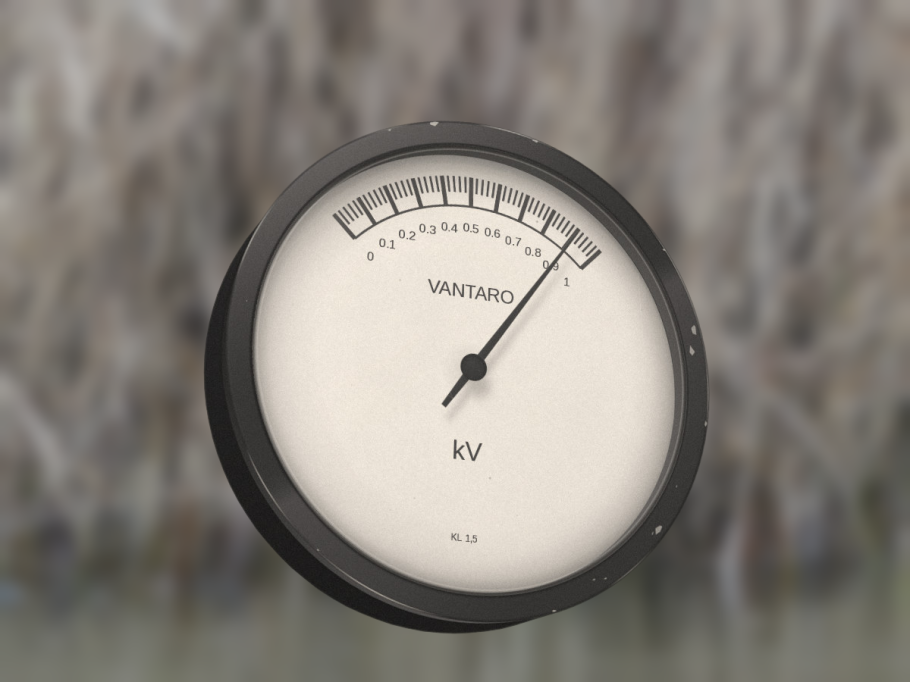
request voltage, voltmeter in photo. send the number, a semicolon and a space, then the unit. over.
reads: 0.9; kV
